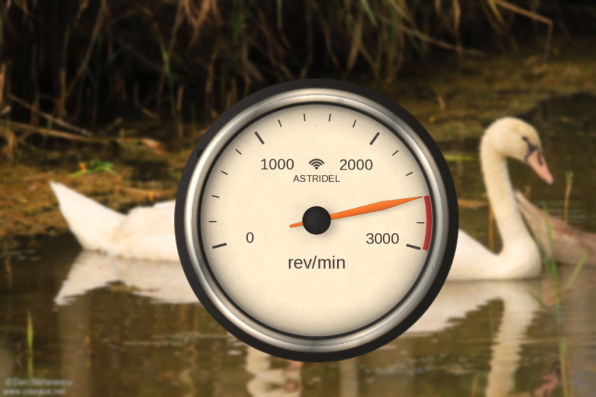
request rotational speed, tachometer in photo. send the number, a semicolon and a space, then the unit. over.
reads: 2600; rpm
